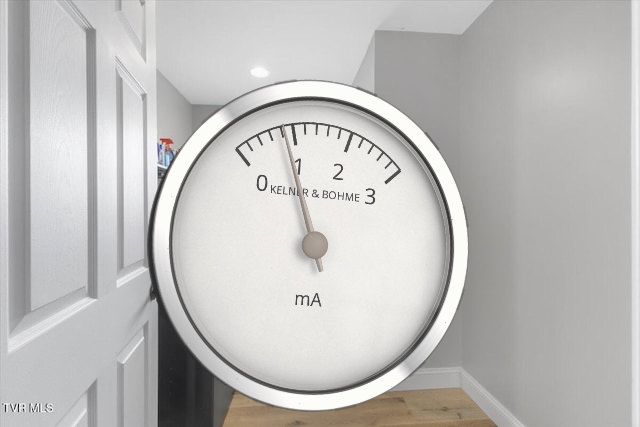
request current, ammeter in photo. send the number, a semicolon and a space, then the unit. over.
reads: 0.8; mA
